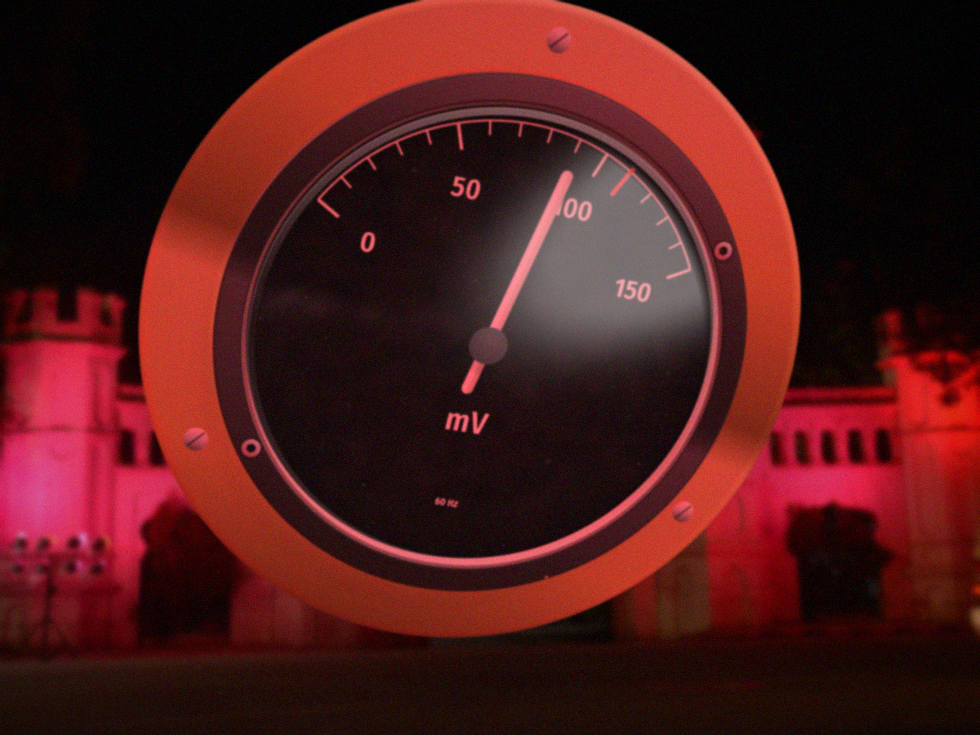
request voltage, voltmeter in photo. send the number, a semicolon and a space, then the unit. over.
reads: 90; mV
